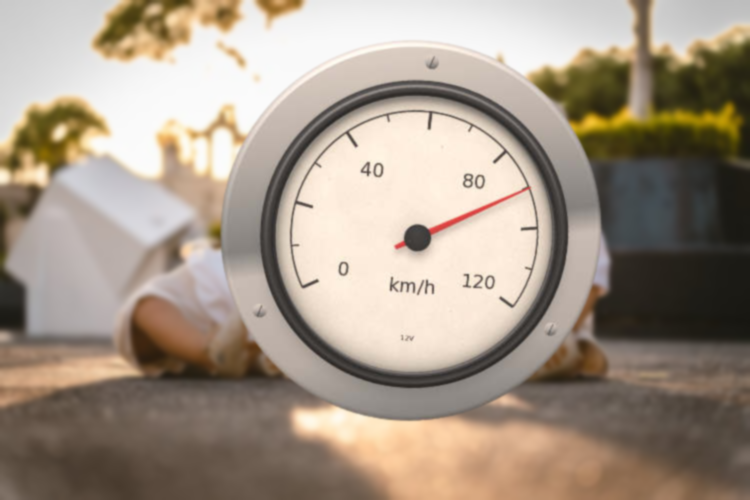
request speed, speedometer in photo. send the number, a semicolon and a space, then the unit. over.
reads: 90; km/h
